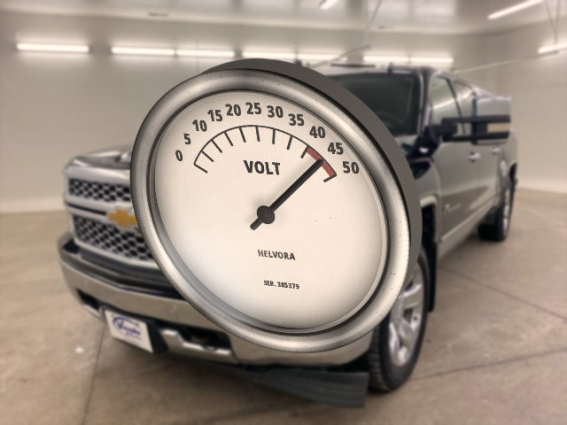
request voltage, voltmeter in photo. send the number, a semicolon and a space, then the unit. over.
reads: 45; V
